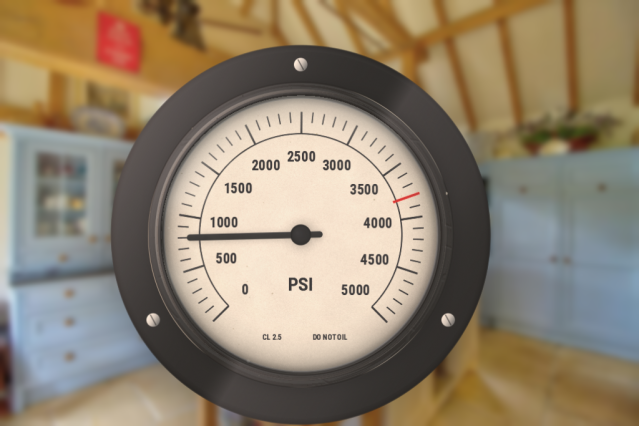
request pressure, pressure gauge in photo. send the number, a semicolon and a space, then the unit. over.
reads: 800; psi
